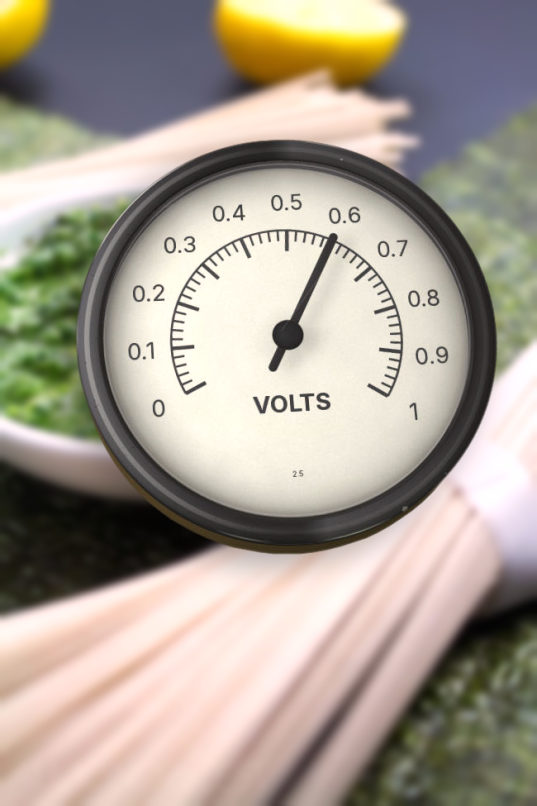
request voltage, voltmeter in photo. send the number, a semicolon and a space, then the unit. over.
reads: 0.6; V
